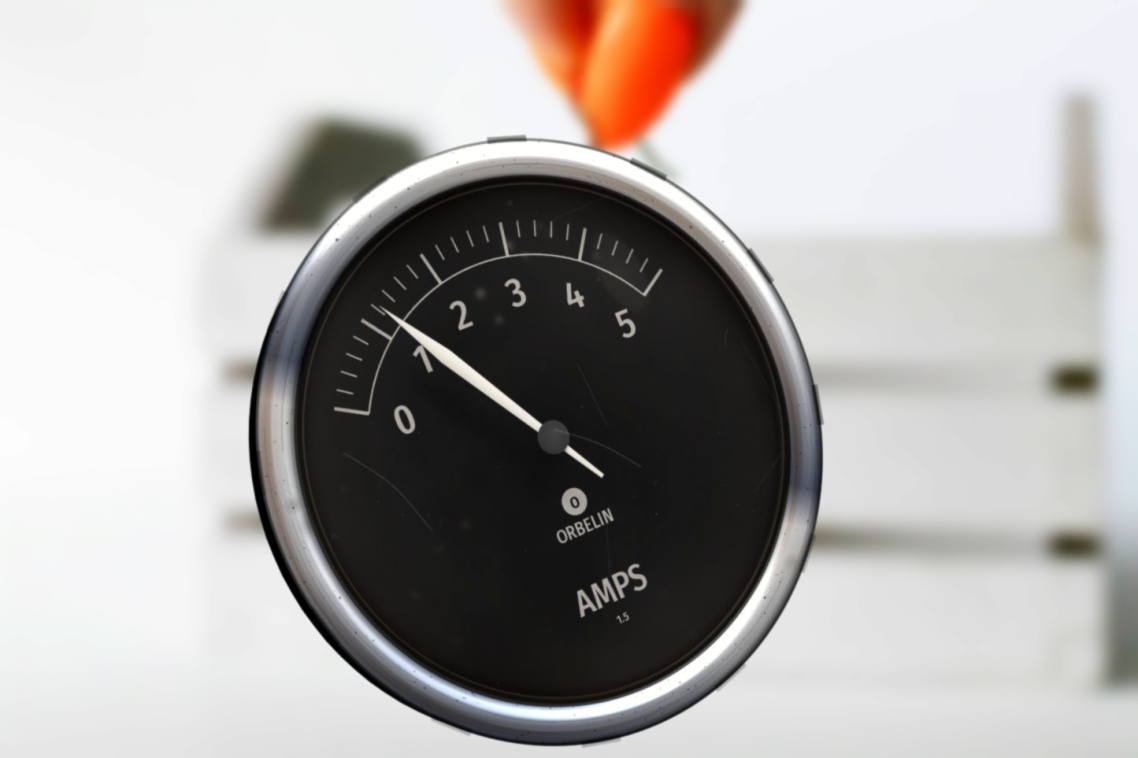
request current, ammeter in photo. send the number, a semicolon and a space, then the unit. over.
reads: 1.2; A
